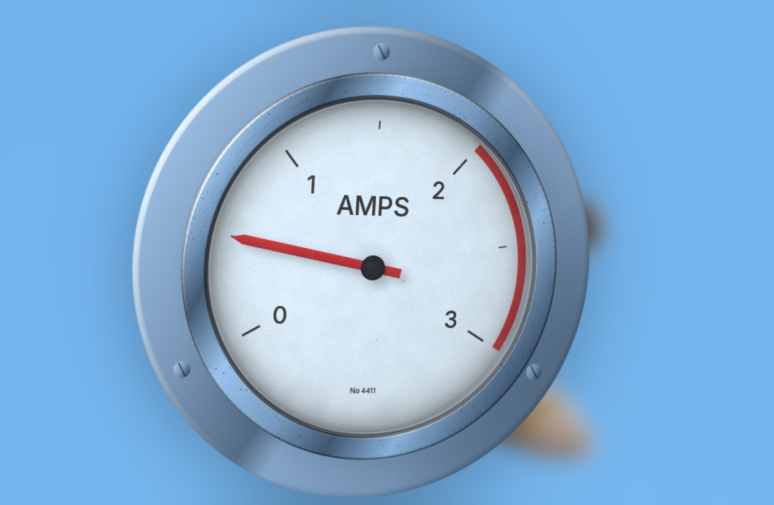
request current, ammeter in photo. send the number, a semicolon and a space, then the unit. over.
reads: 0.5; A
